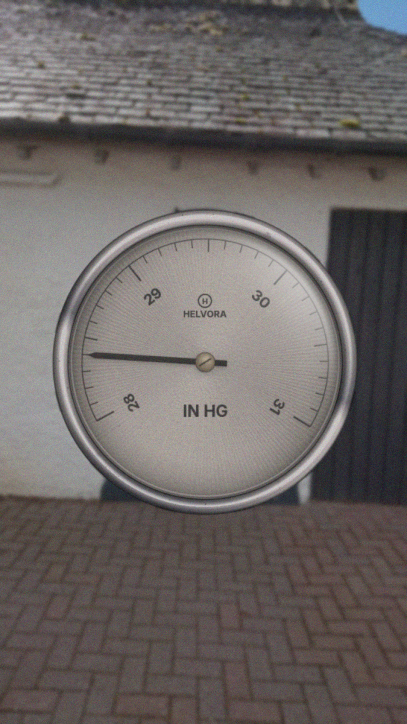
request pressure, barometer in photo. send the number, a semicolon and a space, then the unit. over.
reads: 28.4; inHg
